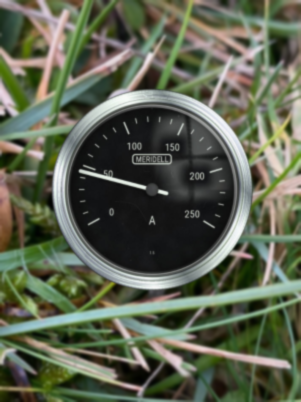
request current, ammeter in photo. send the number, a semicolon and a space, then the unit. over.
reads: 45; A
